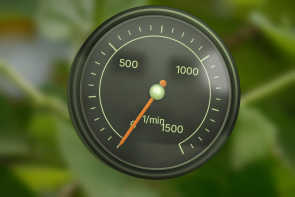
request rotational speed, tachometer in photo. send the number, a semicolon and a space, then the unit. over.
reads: 0; rpm
